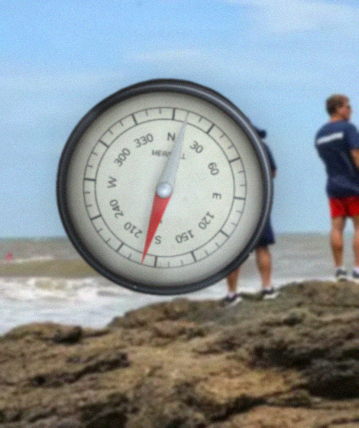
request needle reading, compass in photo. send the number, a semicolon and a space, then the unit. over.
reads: 190; °
